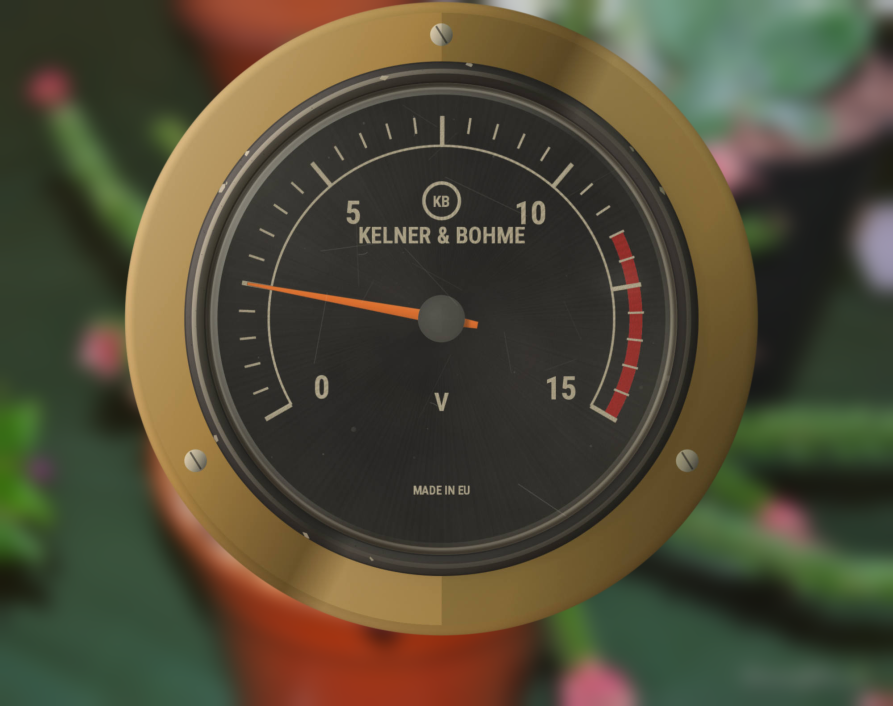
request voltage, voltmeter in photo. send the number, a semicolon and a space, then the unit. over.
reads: 2.5; V
